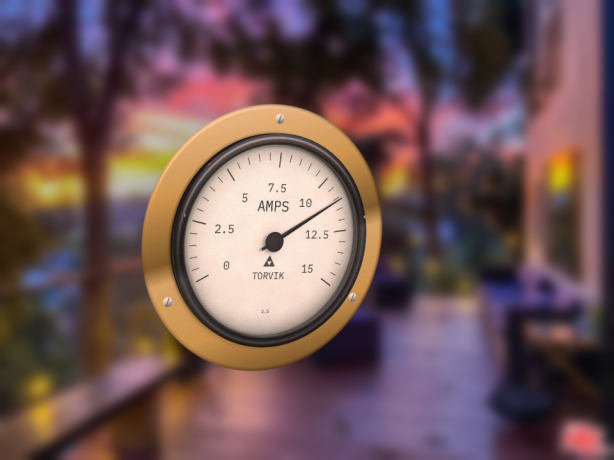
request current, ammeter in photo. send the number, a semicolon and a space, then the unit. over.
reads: 11; A
